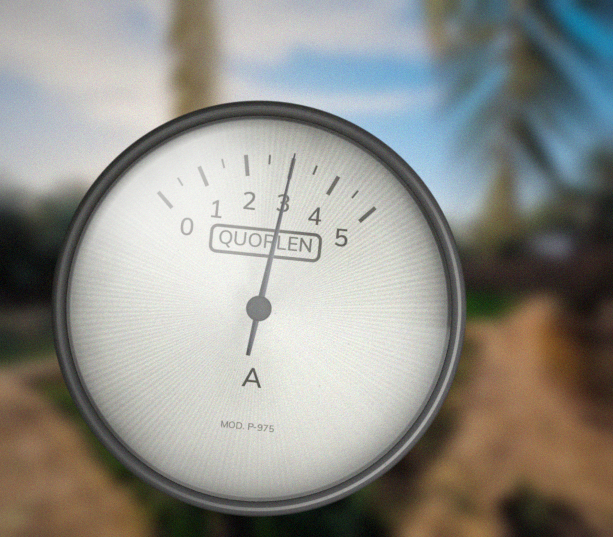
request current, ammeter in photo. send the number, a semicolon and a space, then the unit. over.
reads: 3; A
